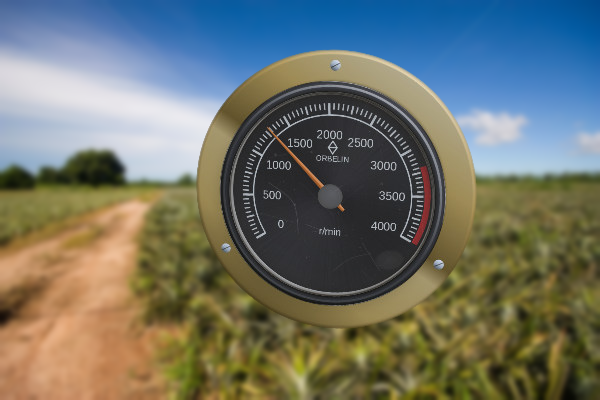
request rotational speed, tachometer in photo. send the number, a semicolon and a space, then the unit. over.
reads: 1300; rpm
